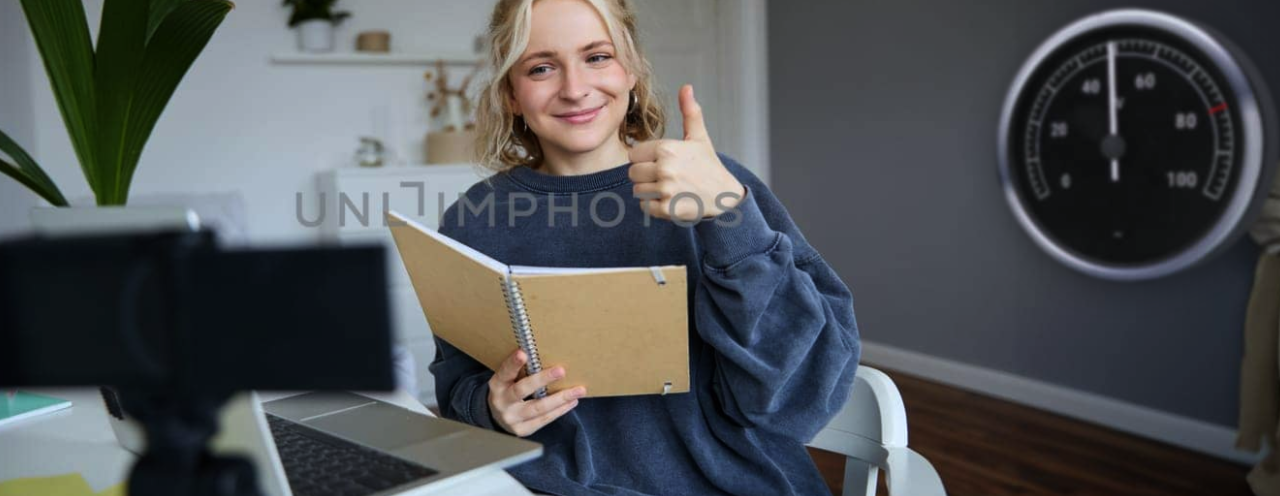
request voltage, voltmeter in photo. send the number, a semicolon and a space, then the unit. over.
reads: 50; V
